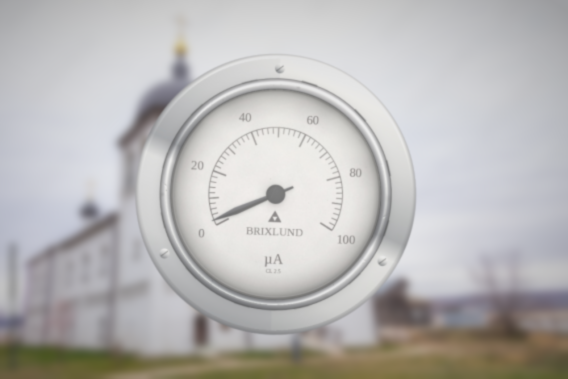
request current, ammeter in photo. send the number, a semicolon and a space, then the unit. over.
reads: 2; µA
